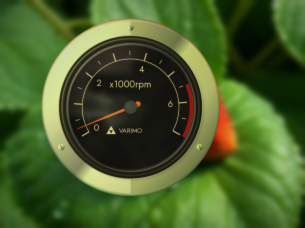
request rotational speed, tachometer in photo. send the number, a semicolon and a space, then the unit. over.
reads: 250; rpm
